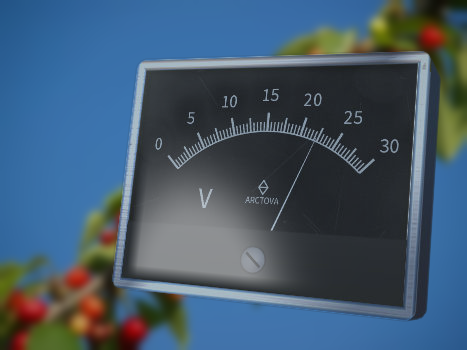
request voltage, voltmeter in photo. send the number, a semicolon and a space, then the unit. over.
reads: 22.5; V
